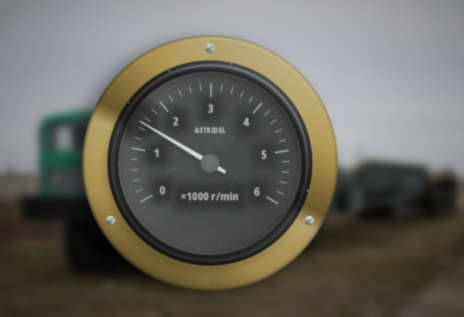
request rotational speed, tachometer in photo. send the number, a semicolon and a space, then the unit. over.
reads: 1500; rpm
